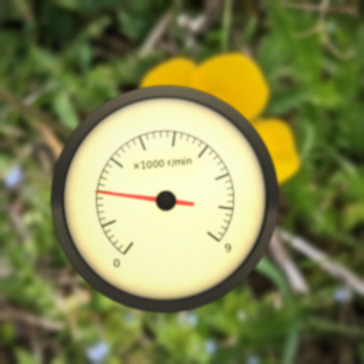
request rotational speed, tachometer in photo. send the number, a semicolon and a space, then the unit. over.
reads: 2000; rpm
